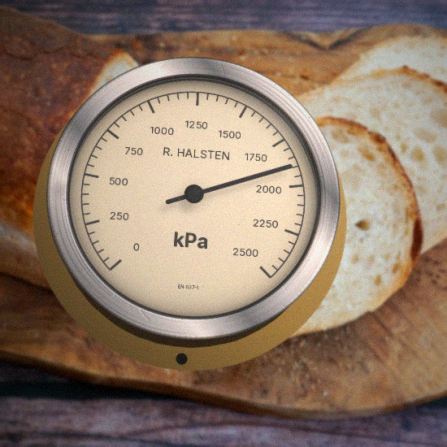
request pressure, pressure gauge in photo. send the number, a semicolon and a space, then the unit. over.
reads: 1900; kPa
